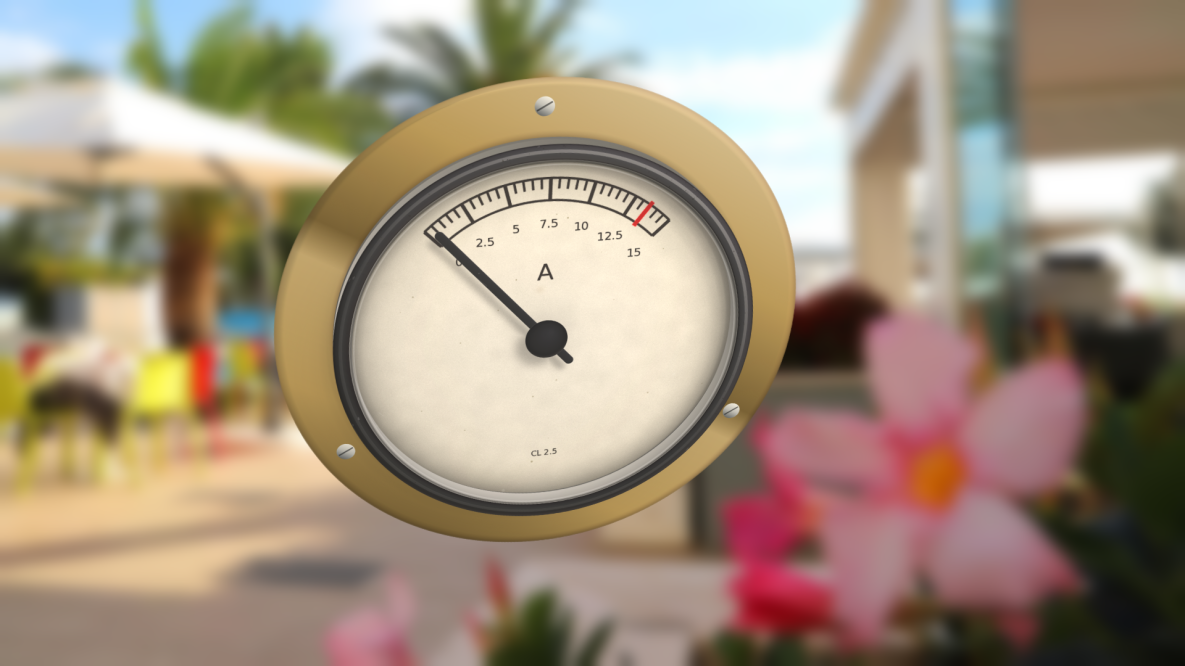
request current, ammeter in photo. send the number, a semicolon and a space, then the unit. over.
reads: 0.5; A
